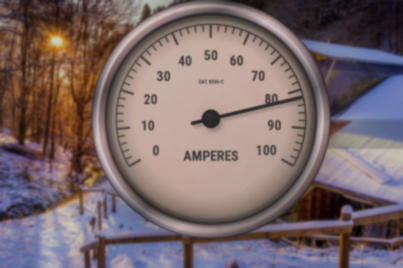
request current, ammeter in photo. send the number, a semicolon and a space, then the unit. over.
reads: 82; A
